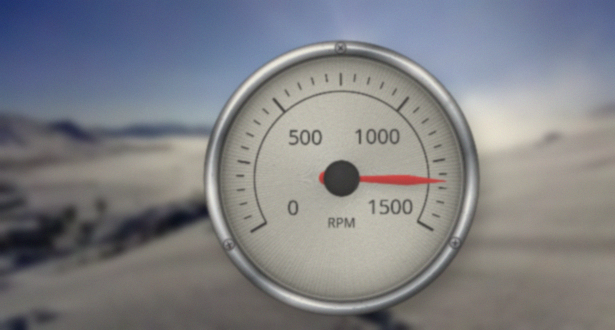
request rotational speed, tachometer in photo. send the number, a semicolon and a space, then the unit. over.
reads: 1325; rpm
